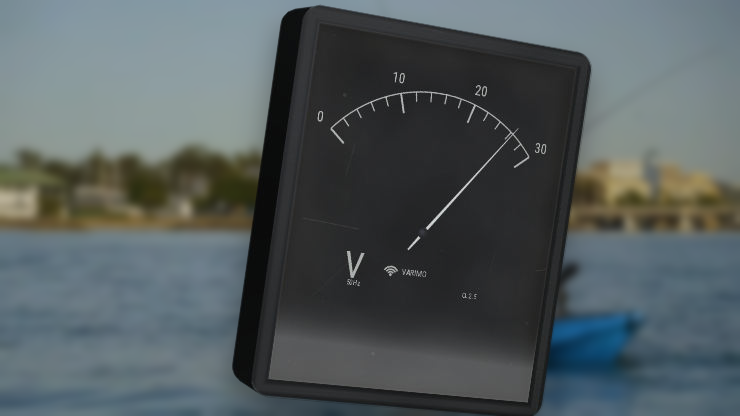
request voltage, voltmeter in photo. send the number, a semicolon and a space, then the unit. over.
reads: 26; V
